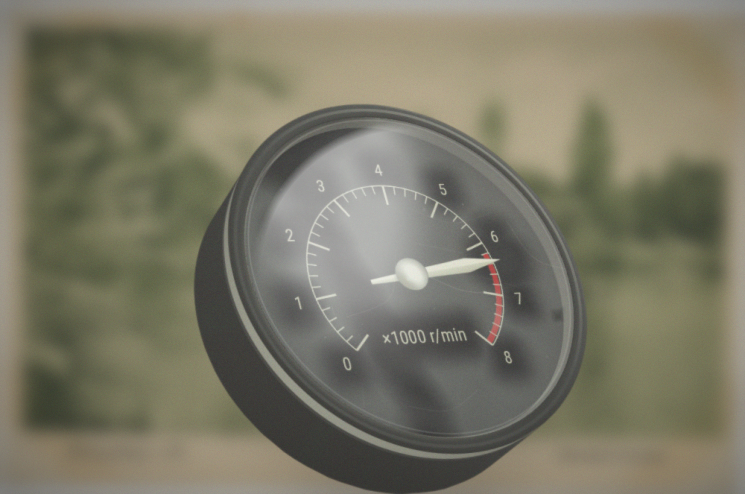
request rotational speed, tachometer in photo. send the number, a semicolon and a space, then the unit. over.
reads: 6400; rpm
